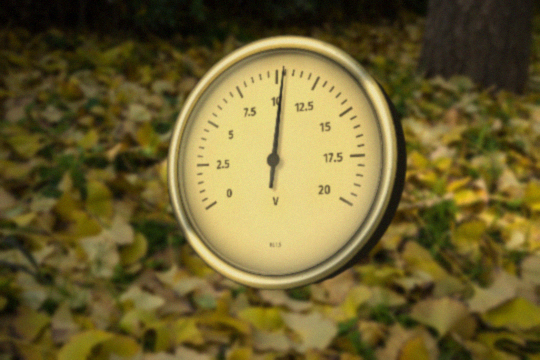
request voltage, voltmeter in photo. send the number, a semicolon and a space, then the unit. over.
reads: 10.5; V
